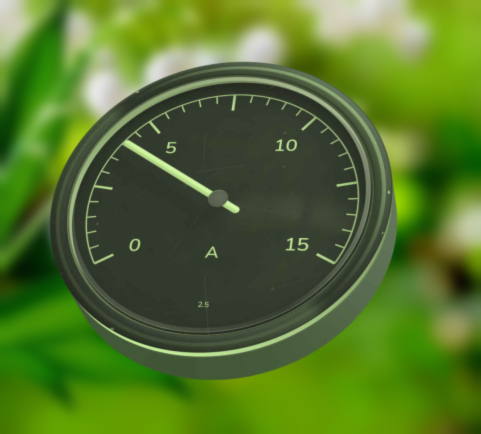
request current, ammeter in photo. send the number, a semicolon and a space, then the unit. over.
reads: 4; A
